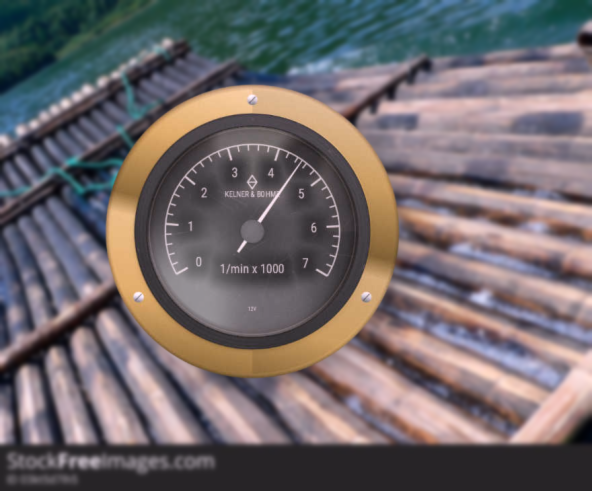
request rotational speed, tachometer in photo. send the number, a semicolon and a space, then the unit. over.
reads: 4500; rpm
